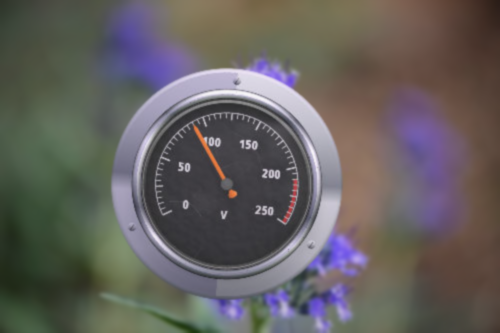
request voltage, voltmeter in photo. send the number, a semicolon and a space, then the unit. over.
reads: 90; V
